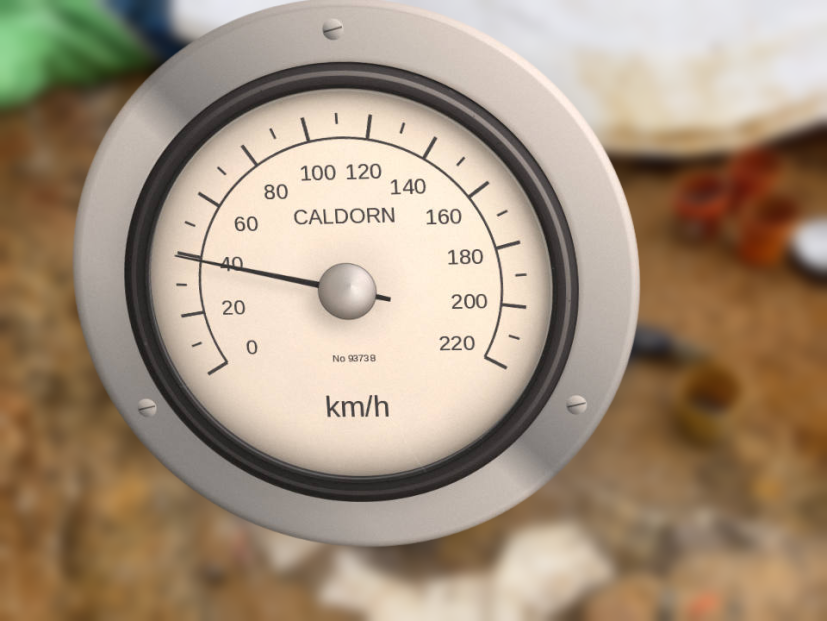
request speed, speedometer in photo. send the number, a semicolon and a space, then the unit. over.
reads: 40; km/h
